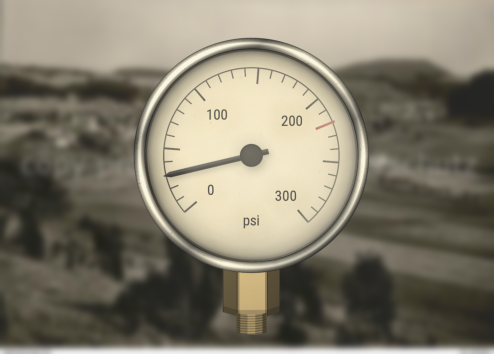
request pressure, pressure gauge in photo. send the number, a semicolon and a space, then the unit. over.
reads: 30; psi
